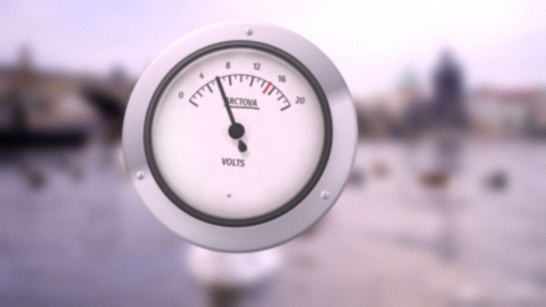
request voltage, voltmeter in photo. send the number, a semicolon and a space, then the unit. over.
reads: 6; V
